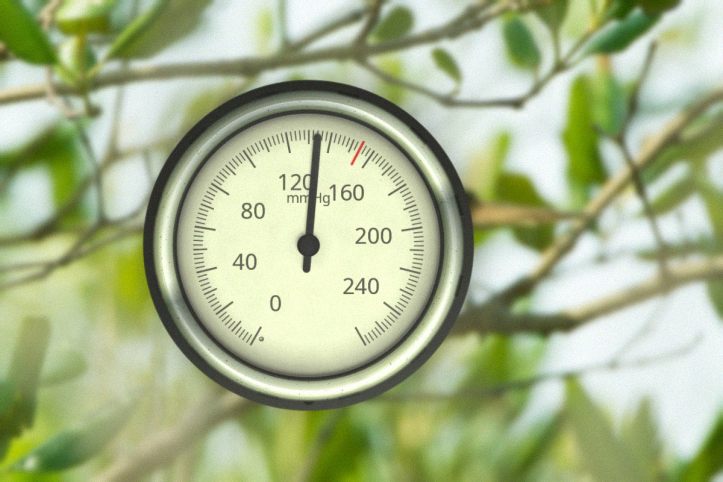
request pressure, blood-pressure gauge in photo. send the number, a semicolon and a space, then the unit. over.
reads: 134; mmHg
